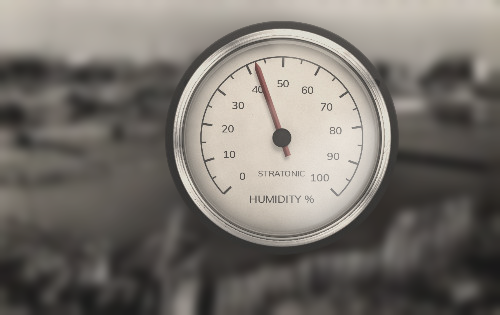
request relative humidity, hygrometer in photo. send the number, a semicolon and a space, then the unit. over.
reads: 42.5; %
